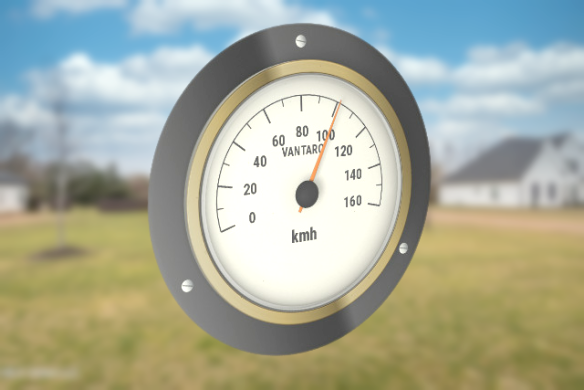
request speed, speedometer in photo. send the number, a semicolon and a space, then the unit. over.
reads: 100; km/h
